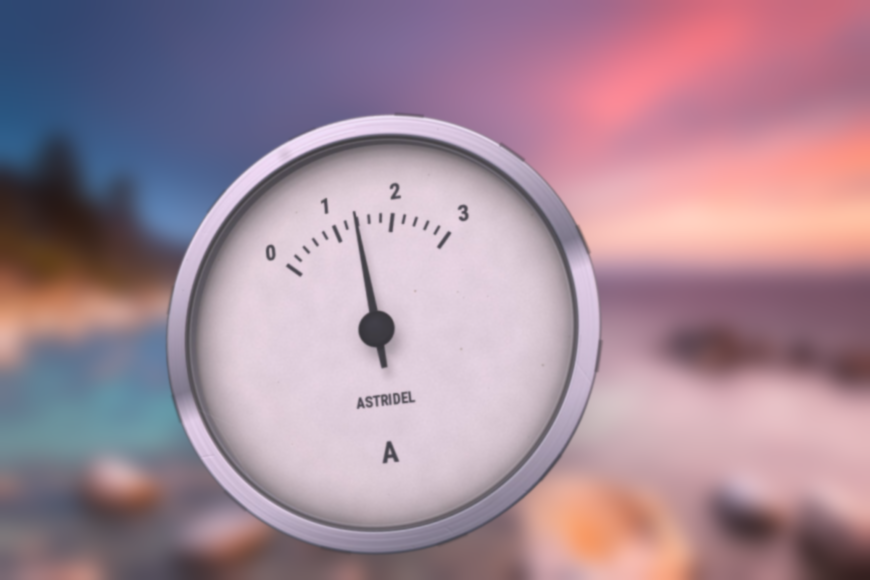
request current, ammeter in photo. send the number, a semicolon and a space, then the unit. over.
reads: 1.4; A
